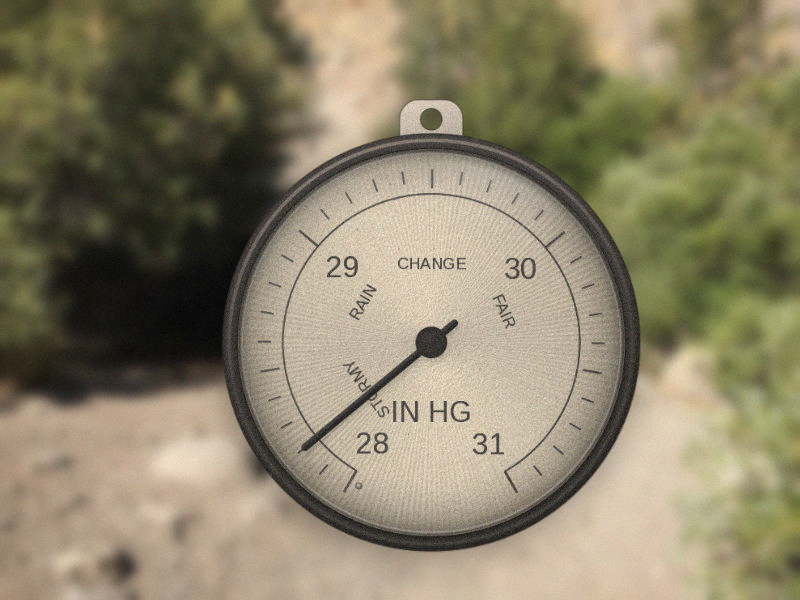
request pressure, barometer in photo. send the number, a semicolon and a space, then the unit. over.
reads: 28.2; inHg
